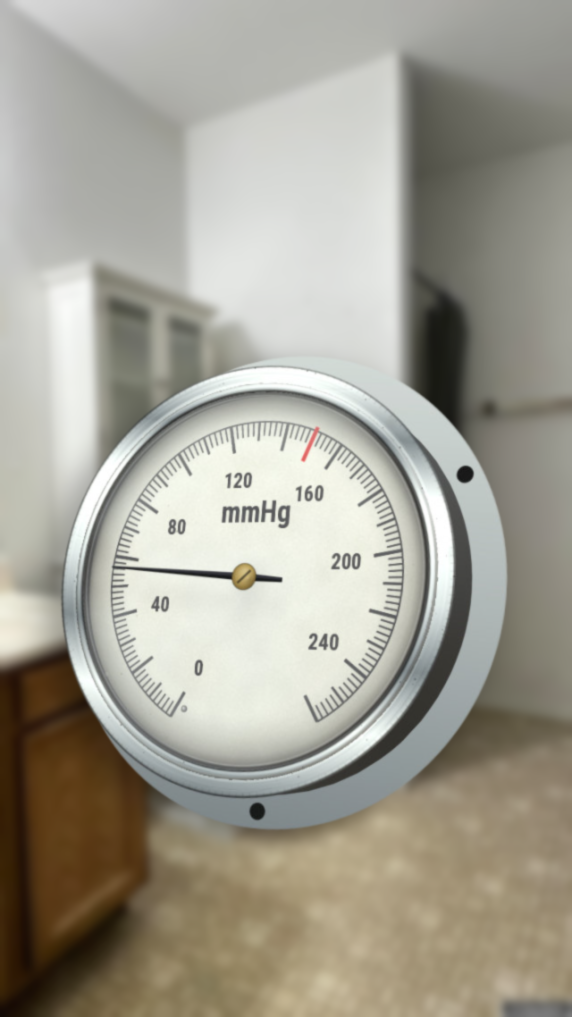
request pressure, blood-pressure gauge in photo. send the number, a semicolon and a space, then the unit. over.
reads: 56; mmHg
